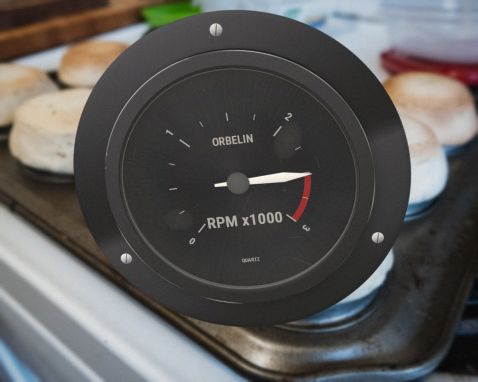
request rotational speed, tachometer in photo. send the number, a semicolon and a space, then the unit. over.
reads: 2500; rpm
